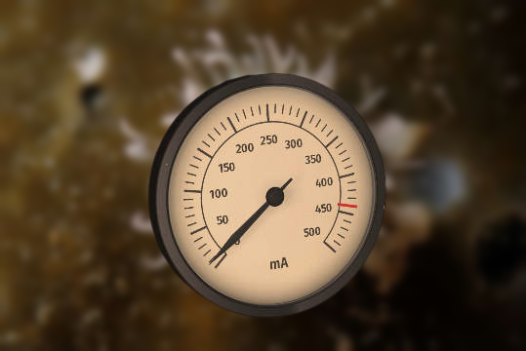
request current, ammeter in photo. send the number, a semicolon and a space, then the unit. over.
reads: 10; mA
